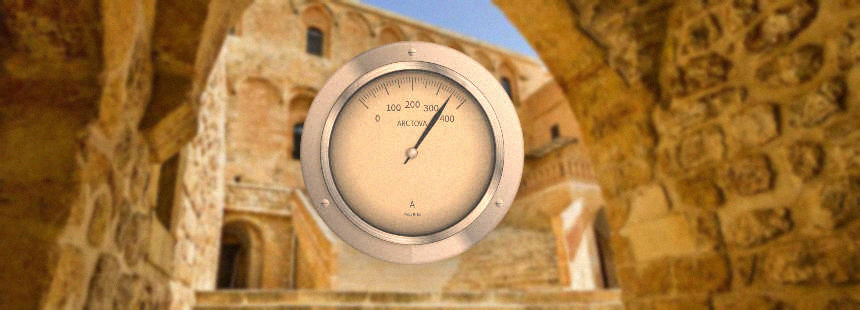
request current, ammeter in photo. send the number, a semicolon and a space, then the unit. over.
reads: 350; A
